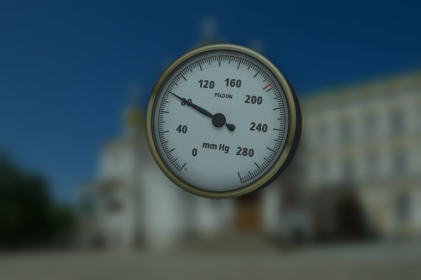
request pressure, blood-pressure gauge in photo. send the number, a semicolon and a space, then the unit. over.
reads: 80; mmHg
